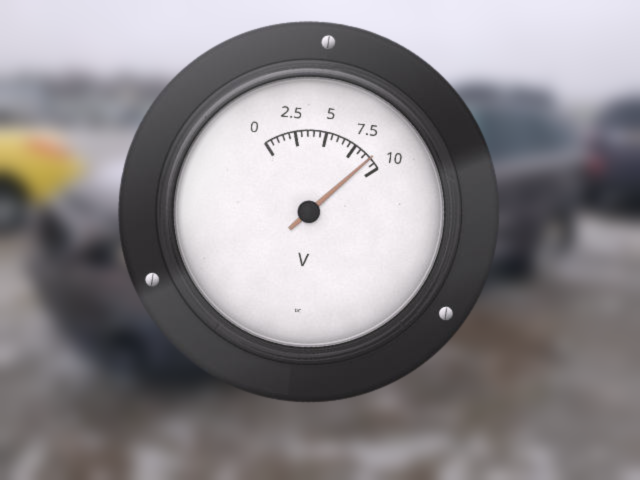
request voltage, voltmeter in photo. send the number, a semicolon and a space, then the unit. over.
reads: 9; V
